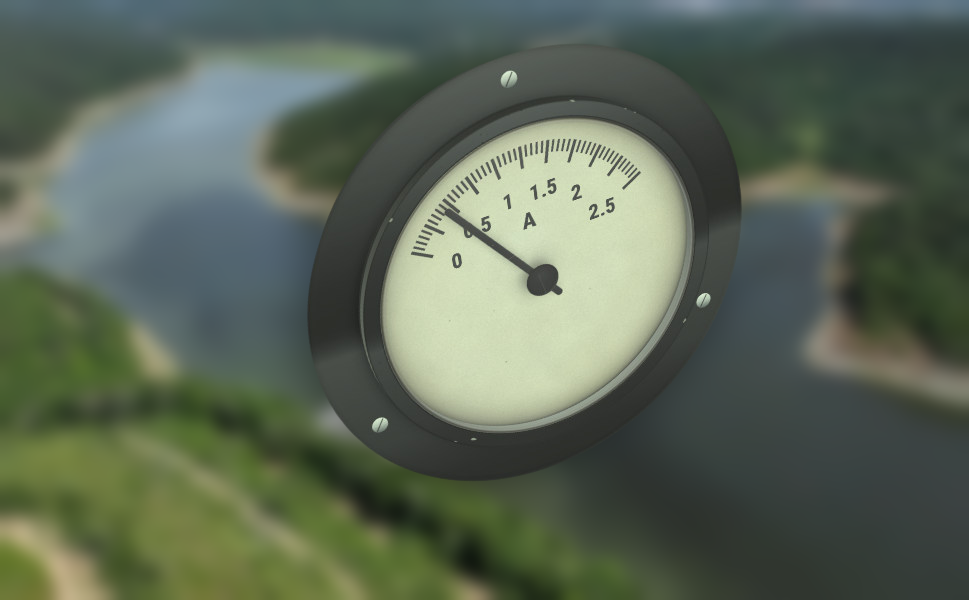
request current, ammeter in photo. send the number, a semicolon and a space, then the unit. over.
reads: 0.45; A
